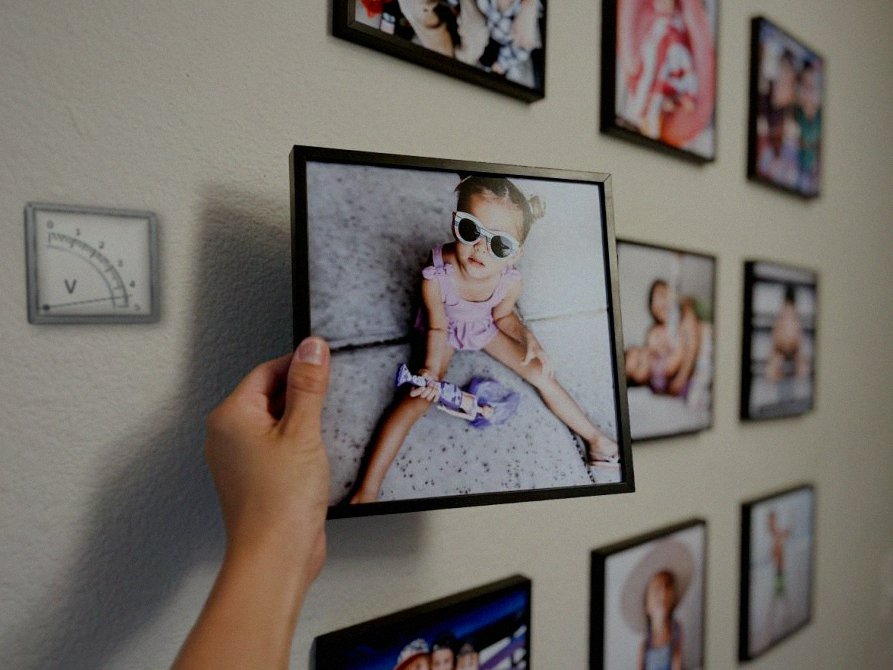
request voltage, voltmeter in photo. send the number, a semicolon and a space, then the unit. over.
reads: 4.5; V
